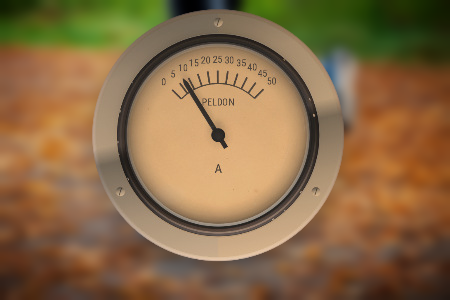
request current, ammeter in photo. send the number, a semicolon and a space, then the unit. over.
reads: 7.5; A
